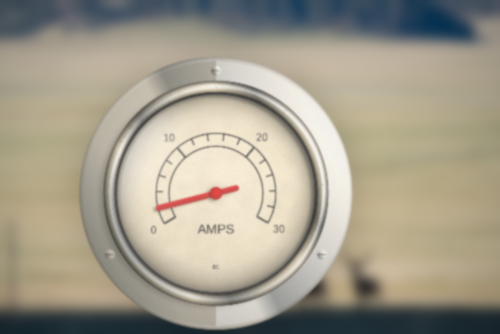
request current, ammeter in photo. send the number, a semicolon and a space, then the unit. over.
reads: 2; A
